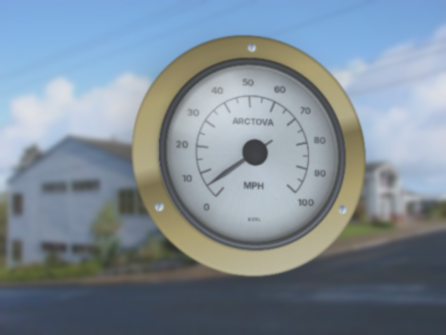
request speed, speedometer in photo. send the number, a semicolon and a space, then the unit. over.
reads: 5; mph
